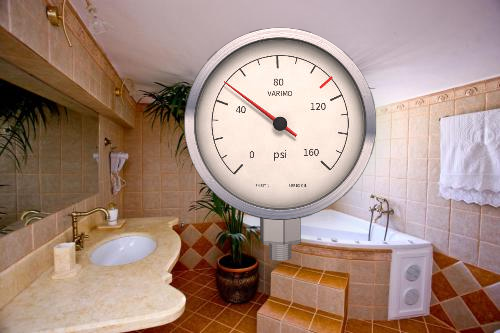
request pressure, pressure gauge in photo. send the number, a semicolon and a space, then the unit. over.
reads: 50; psi
